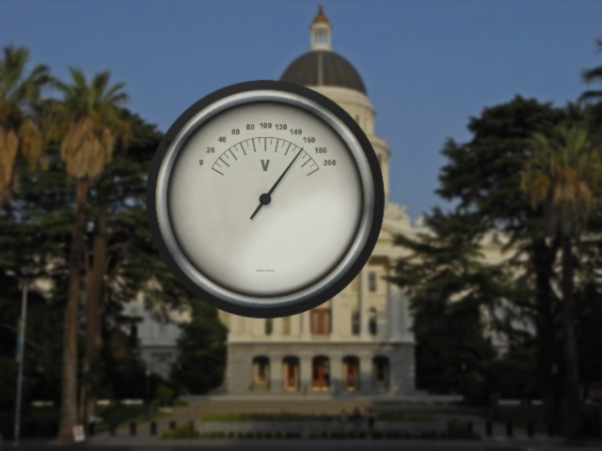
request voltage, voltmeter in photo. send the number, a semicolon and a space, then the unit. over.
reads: 160; V
